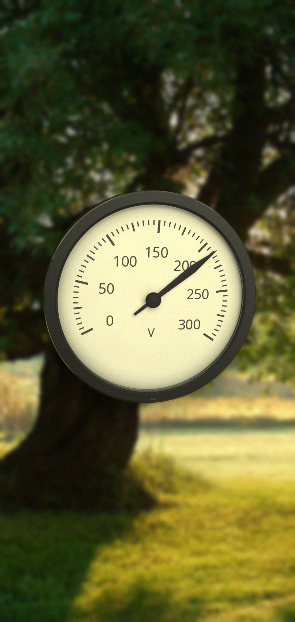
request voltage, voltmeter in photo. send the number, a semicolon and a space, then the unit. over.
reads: 210; V
